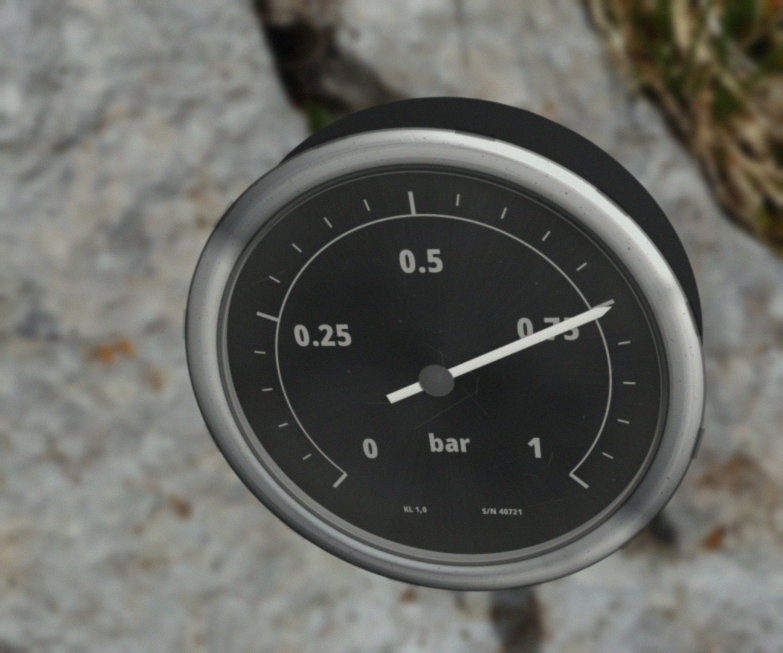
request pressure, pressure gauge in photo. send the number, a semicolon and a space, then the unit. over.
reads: 0.75; bar
